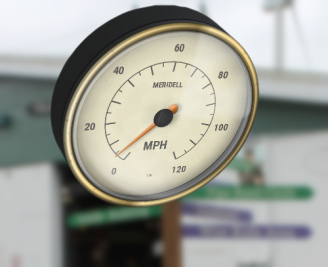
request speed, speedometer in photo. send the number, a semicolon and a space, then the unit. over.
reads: 5; mph
